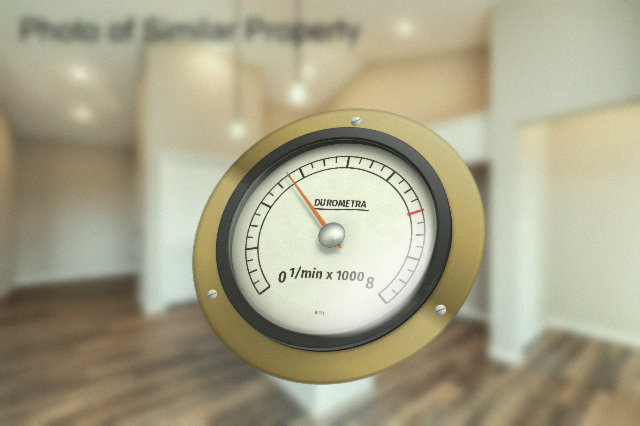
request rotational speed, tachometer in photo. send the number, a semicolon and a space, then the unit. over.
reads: 2750; rpm
